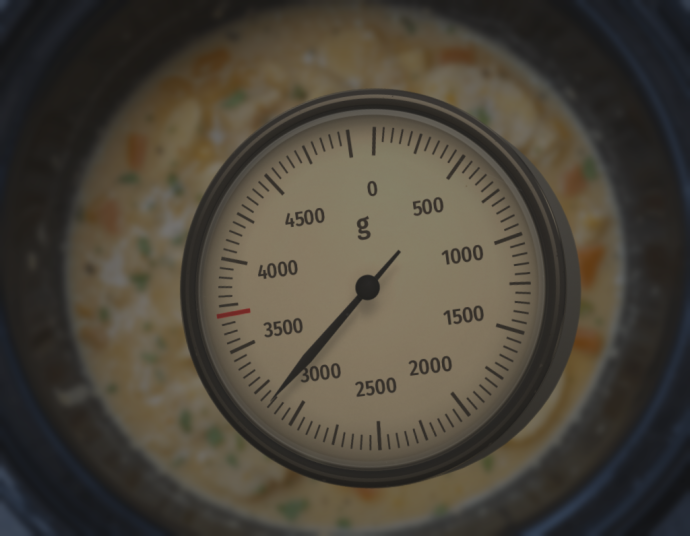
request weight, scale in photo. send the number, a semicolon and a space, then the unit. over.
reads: 3150; g
